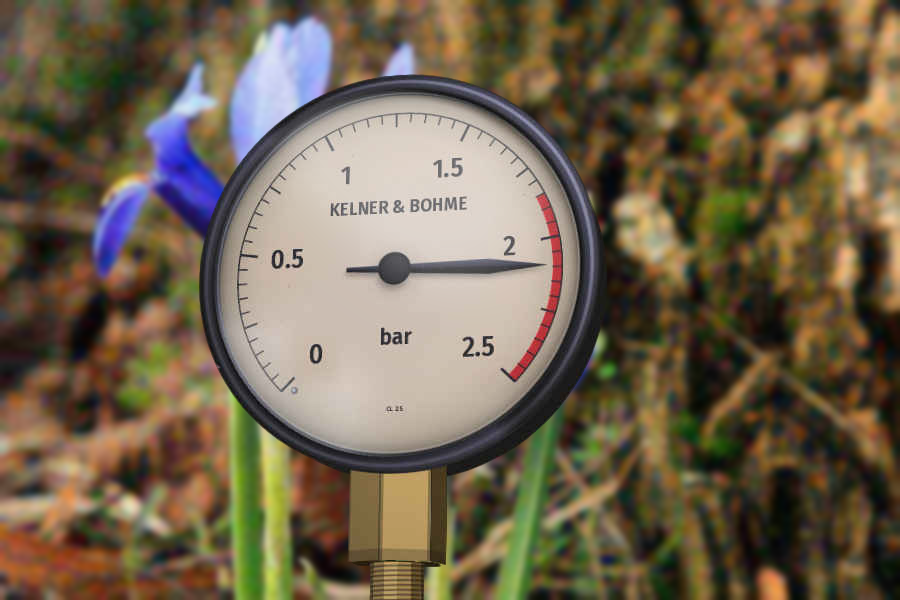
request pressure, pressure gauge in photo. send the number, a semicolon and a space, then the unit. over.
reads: 2.1; bar
